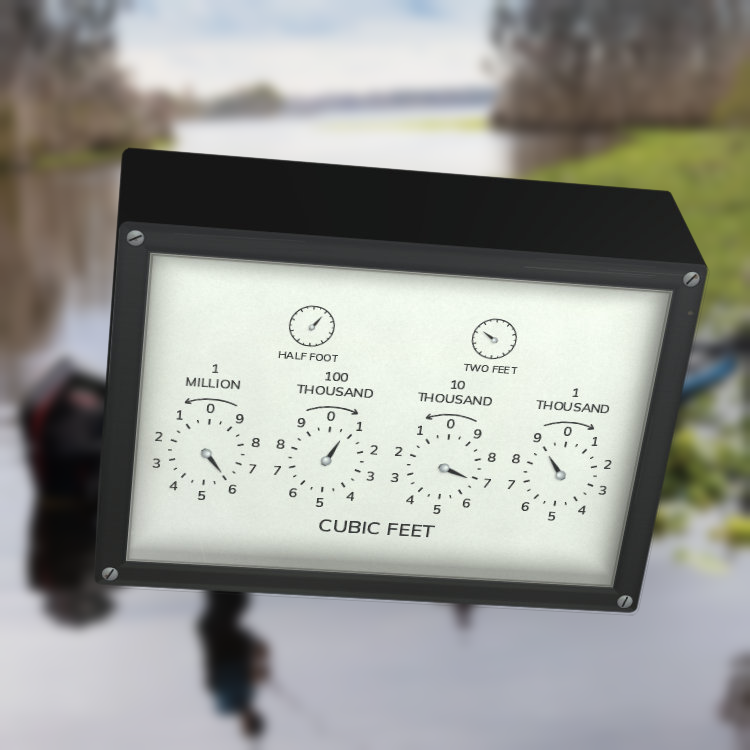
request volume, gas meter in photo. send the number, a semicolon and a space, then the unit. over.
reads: 606900; ft³
